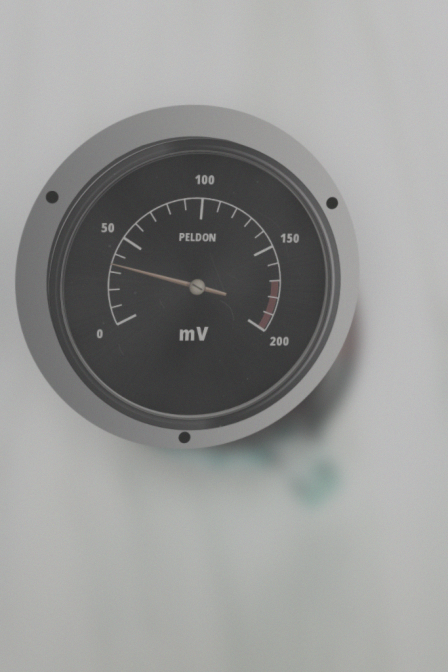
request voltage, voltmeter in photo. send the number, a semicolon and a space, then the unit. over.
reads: 35; mV
